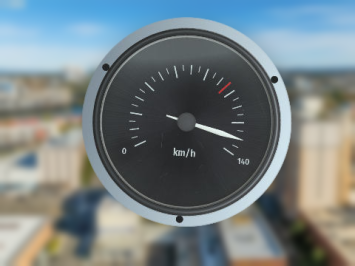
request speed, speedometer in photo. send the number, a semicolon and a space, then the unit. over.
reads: 130; km/h
